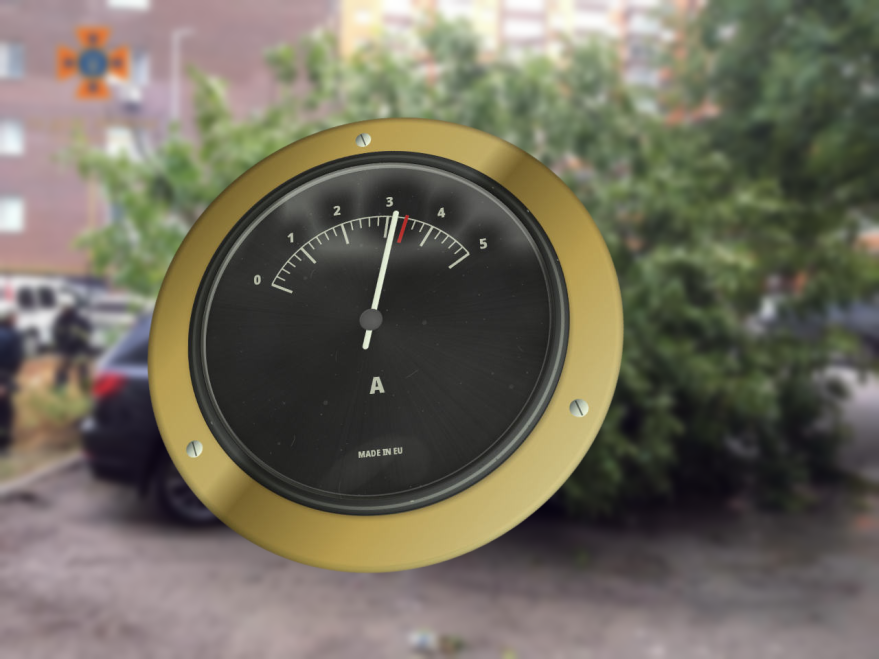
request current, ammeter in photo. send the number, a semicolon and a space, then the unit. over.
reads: 3.2; A
